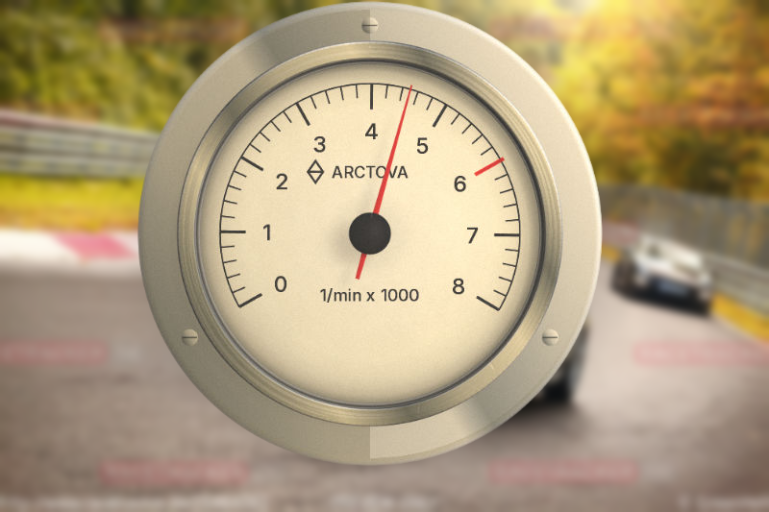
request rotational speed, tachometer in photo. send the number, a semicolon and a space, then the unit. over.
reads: 4500; rpm
